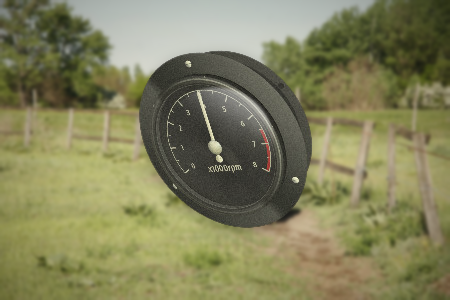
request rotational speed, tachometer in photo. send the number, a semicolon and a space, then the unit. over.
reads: 4000; rpm
